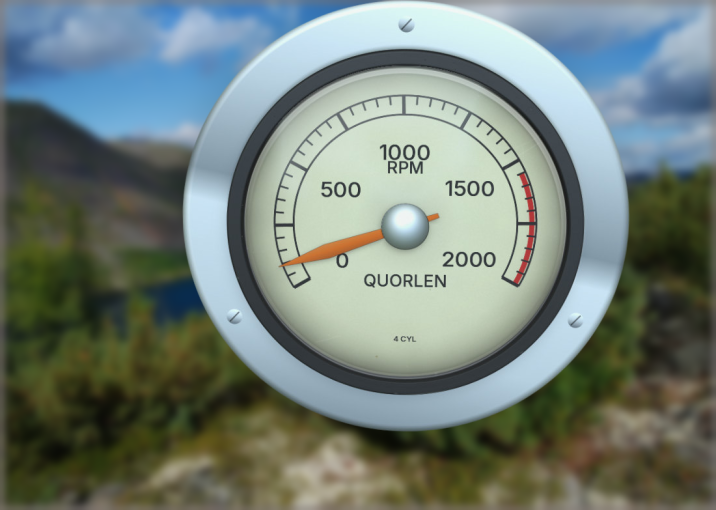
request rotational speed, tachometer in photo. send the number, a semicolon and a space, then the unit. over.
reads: 100; rpm
